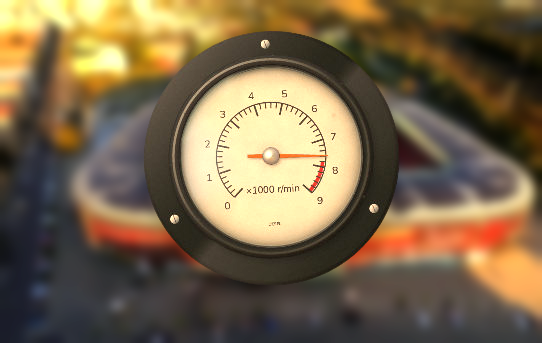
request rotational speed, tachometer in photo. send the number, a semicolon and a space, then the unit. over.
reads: 7600; rpm
